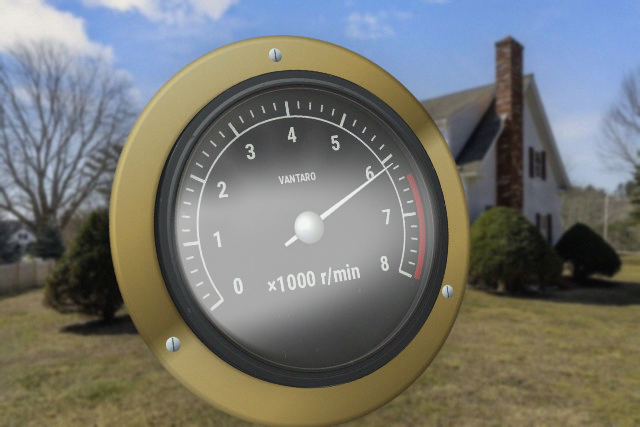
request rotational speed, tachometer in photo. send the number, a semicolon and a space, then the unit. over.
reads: 6100; rpm
